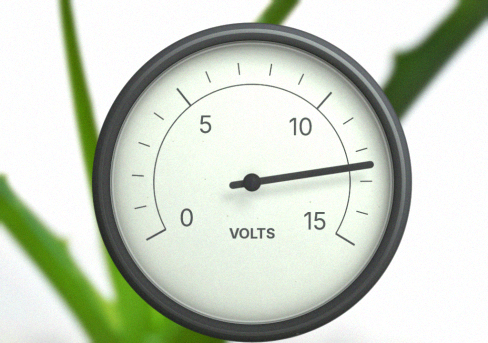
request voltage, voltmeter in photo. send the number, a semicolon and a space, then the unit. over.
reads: 12.5; V
